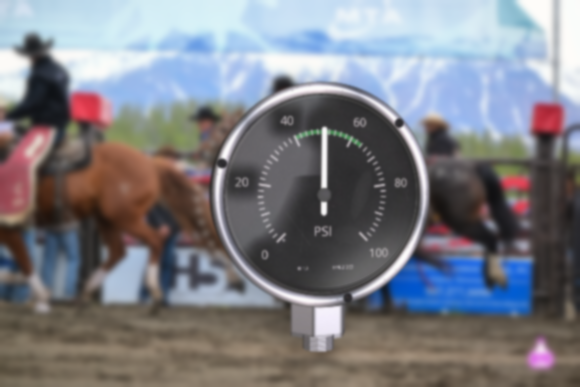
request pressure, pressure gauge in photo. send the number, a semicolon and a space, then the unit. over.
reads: 50; psi
